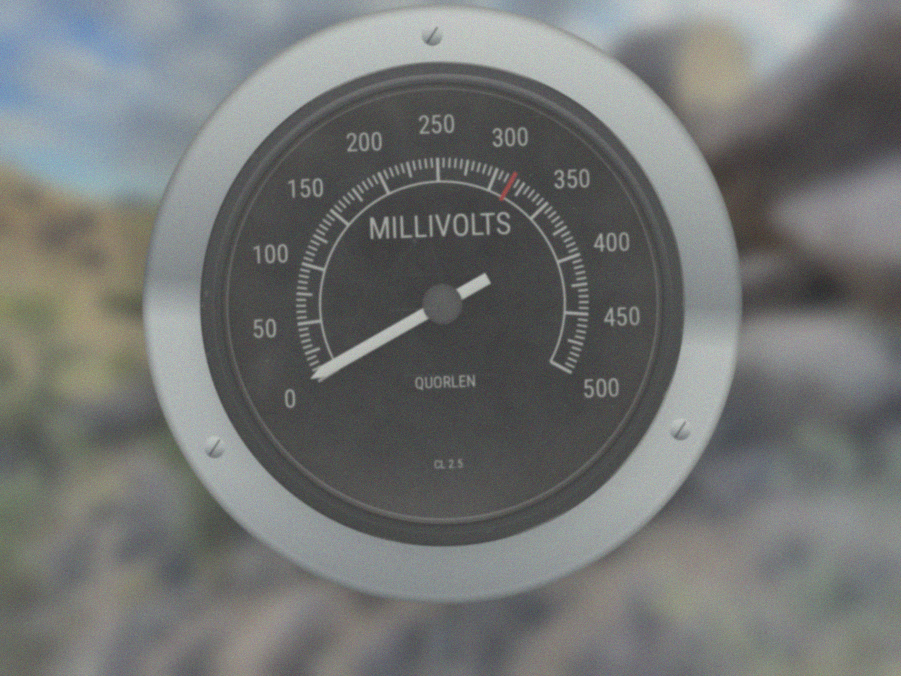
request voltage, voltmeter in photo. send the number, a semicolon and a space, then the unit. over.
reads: 5; mV
